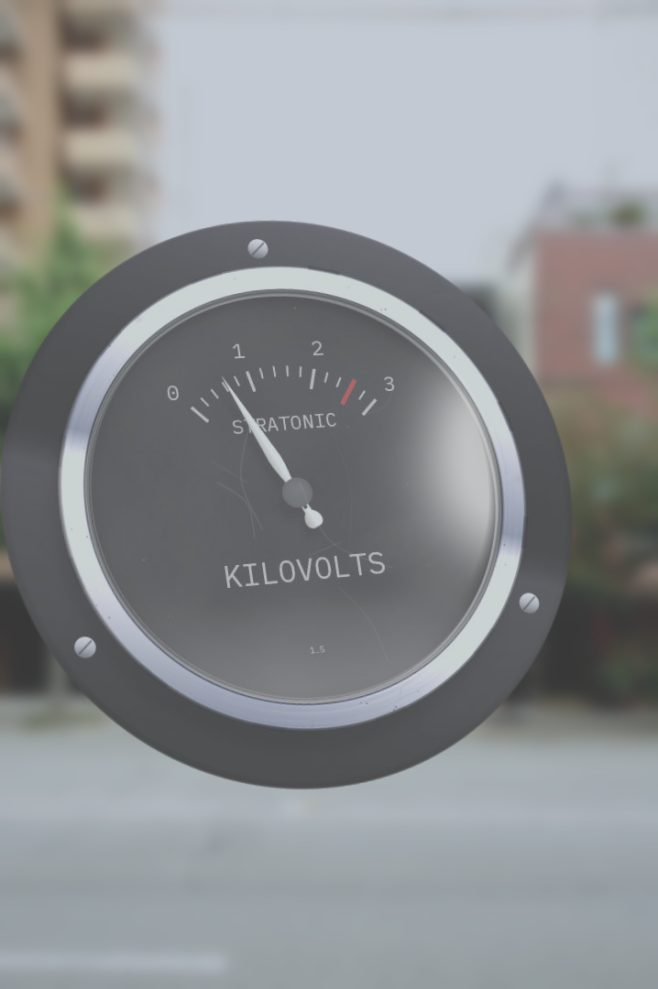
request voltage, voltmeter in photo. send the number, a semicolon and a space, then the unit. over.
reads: 0.6; kV
